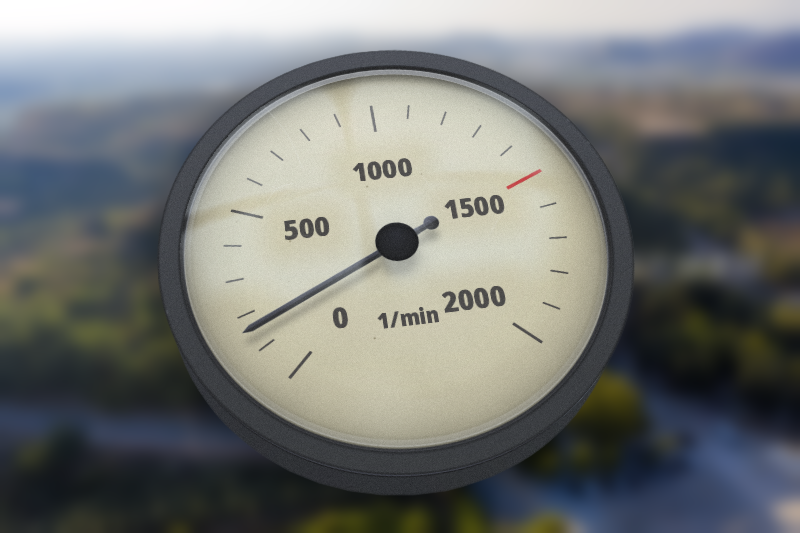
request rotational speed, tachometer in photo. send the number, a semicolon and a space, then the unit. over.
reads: 150; rpm
